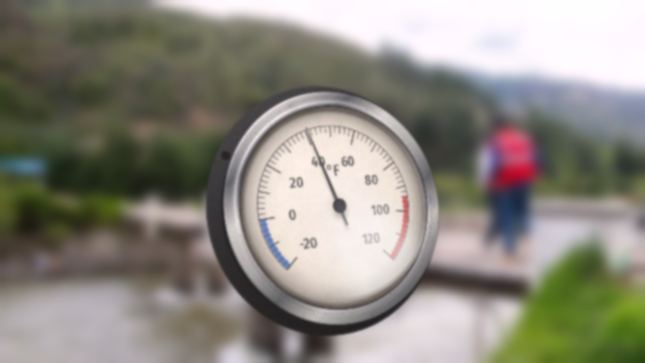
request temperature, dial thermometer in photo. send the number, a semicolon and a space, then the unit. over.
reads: 40; °F
